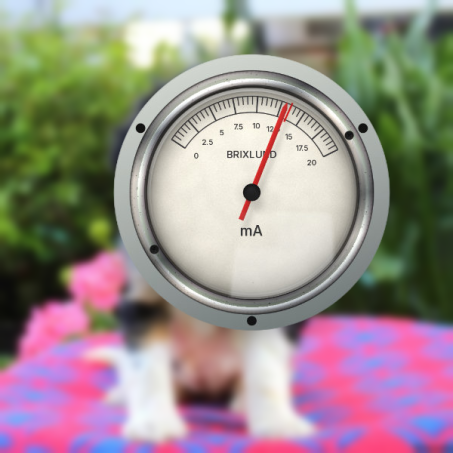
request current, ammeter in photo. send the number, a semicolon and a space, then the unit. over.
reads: 13; mA
